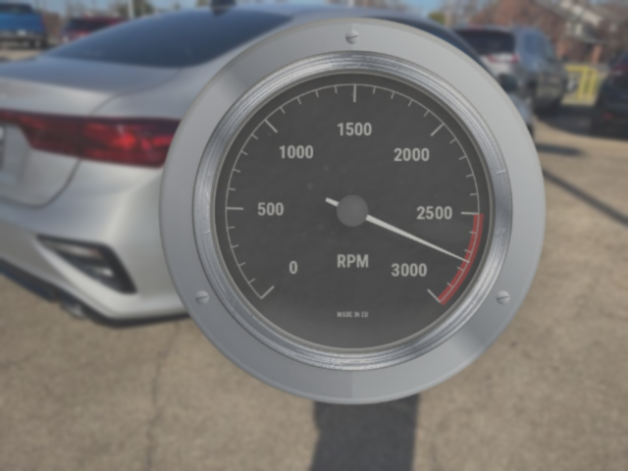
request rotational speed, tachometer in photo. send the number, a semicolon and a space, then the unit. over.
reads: 2750; rpm
